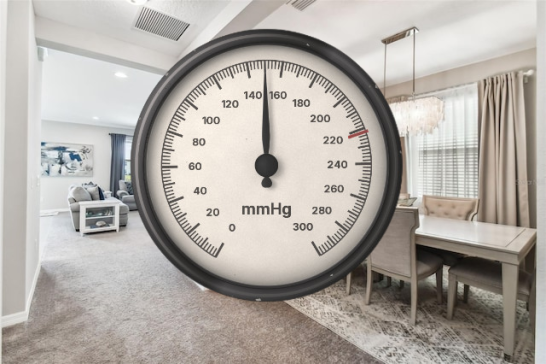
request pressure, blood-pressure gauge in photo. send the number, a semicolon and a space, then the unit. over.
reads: 150; mmHg
